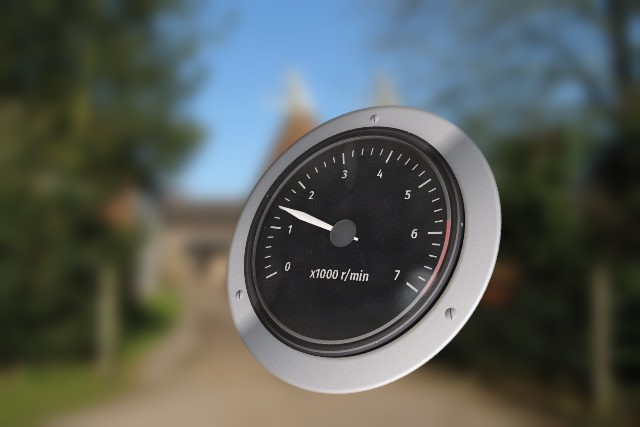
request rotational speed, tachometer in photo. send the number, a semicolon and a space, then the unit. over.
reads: 1400; rpm
